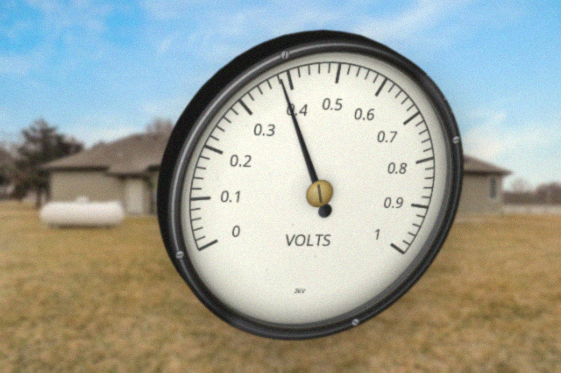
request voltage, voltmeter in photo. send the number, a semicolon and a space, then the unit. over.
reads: 0.38; V
